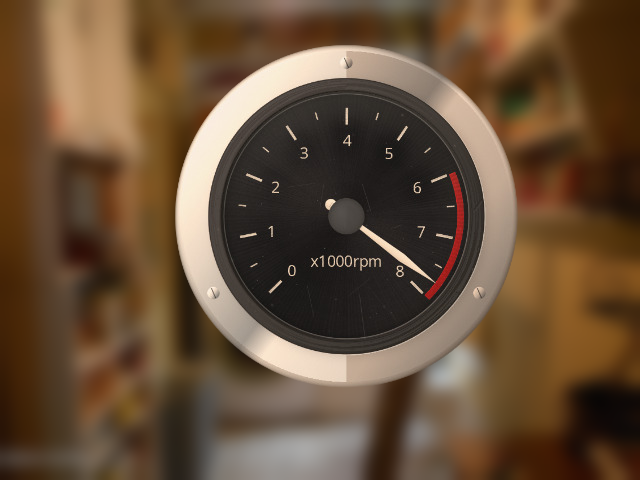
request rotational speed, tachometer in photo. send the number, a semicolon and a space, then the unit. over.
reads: 7750; rpm
